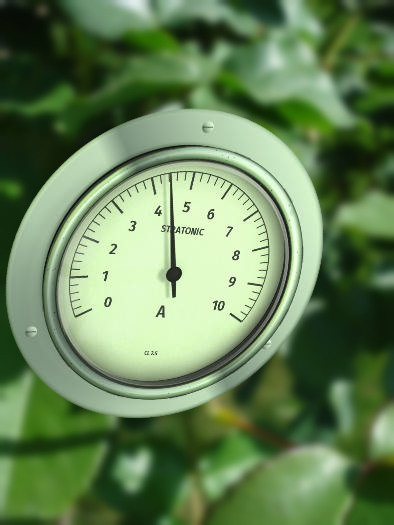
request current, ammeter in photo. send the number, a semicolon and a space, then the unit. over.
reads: 4.4; A
